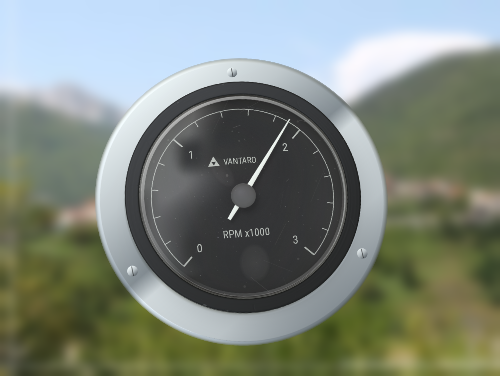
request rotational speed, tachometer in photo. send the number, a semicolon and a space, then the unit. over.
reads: 1900; rpm
